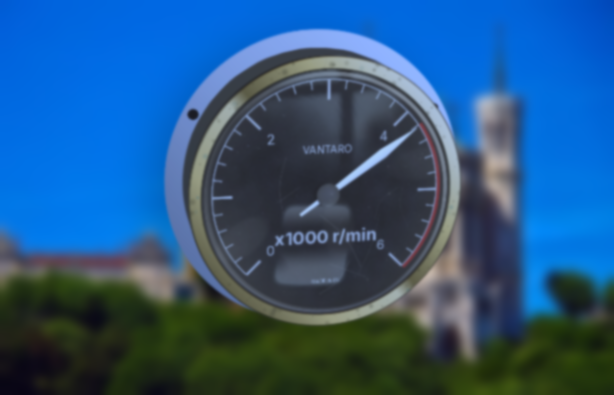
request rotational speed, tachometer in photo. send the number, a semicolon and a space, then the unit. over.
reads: 4200; rpm
